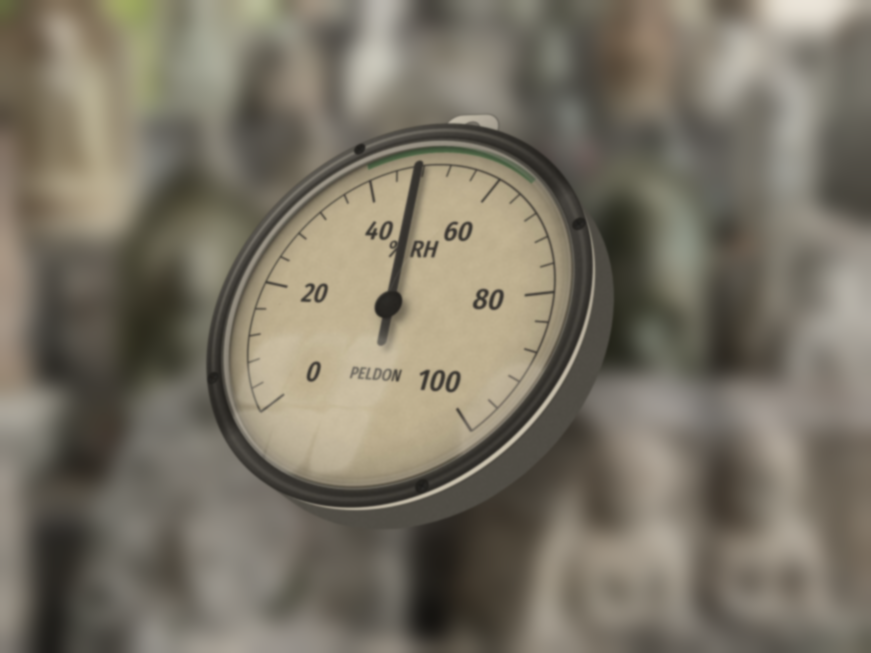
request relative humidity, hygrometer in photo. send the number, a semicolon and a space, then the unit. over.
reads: 48; %
